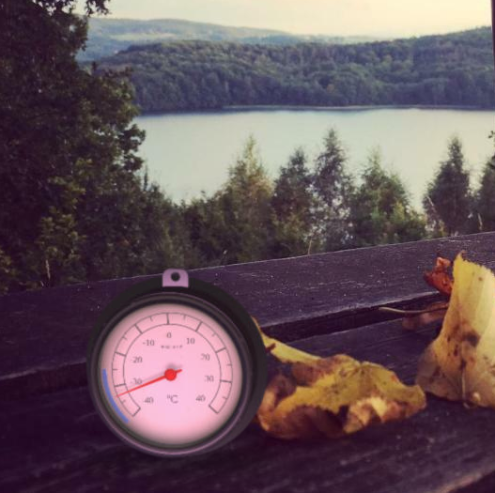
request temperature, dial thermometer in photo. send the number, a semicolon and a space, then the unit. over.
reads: -32.5; °C
